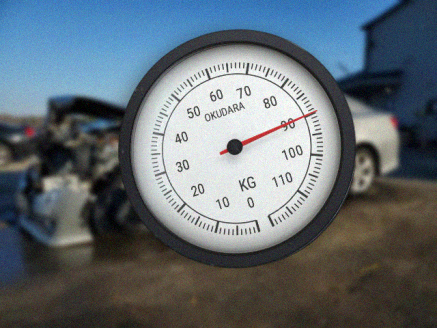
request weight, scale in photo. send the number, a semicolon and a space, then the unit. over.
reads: 90; kg
